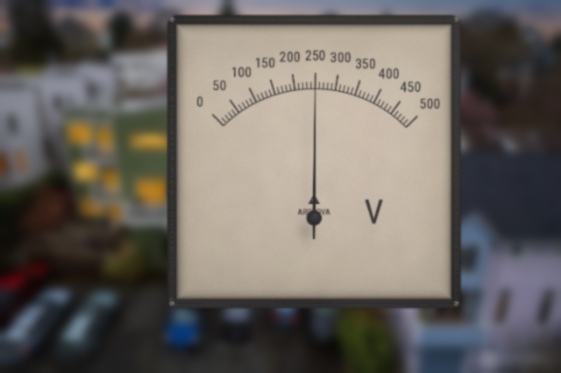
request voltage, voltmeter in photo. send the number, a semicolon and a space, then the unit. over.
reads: 250; V
